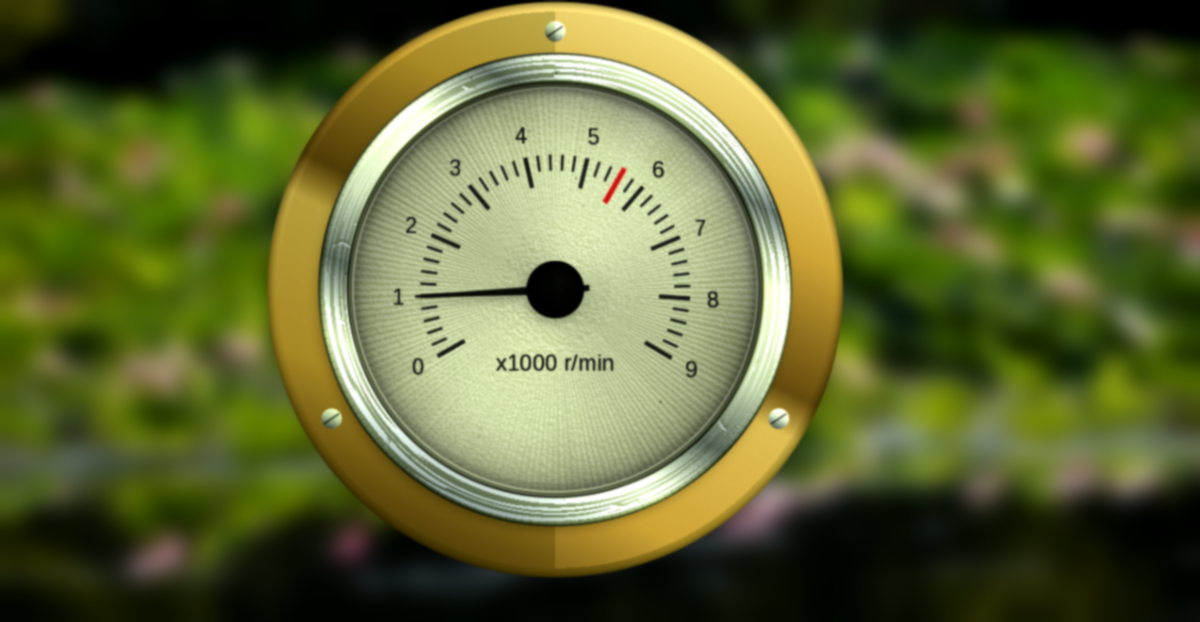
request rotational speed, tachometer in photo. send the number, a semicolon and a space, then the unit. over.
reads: 1000; rpm
